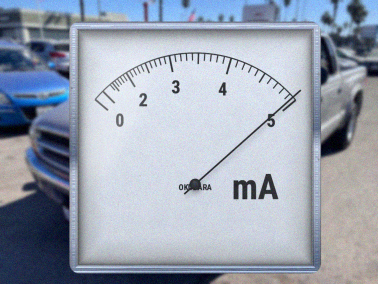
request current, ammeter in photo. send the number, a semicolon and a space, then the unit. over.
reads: 4.95; mA
